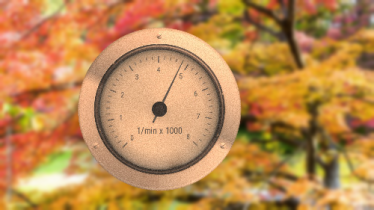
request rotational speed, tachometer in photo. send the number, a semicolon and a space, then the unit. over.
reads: 4800; rpm
